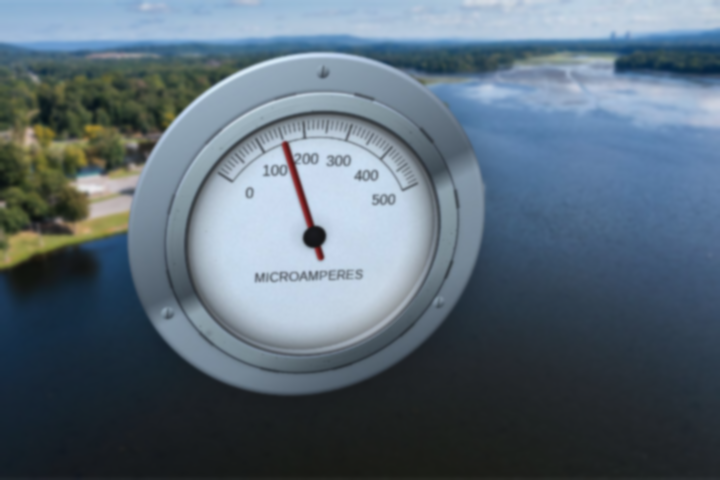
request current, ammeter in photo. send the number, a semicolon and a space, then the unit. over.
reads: 150; µA
